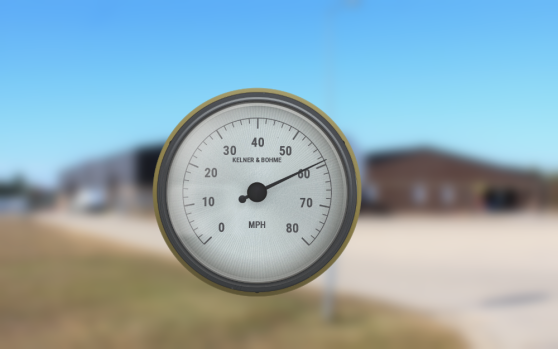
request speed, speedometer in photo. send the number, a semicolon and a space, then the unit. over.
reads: 59; mph
